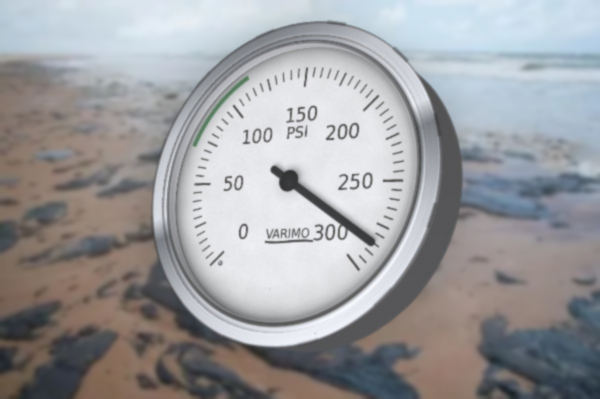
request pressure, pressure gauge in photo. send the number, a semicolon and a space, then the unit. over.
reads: 285; psi
